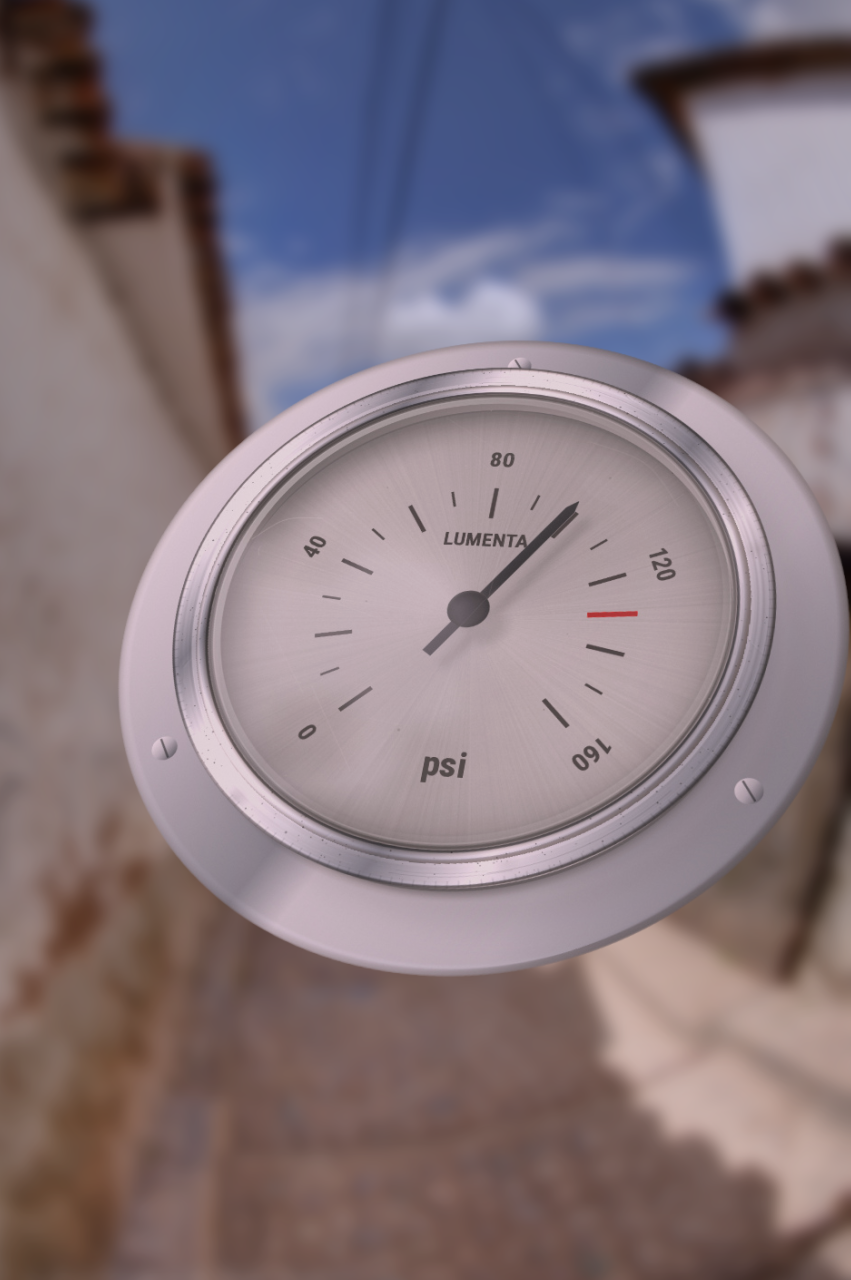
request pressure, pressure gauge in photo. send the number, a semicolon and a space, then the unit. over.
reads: 100; psi
